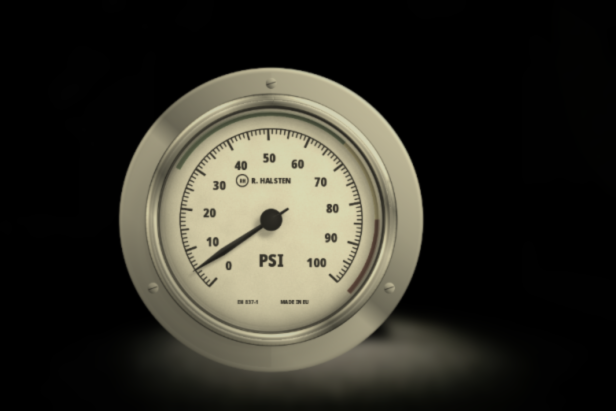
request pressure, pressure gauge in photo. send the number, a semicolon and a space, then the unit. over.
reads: 5; psi
